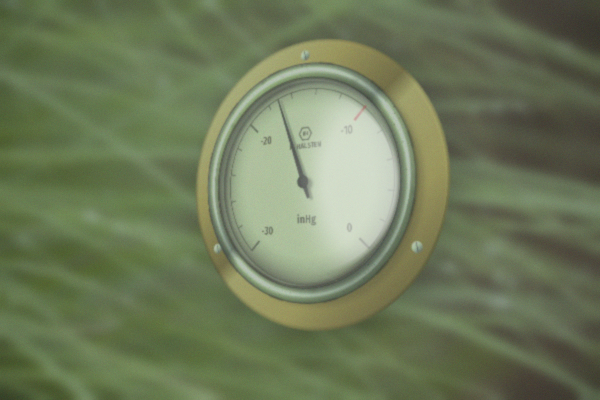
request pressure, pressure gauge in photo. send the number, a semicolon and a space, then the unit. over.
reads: -17; inHg
